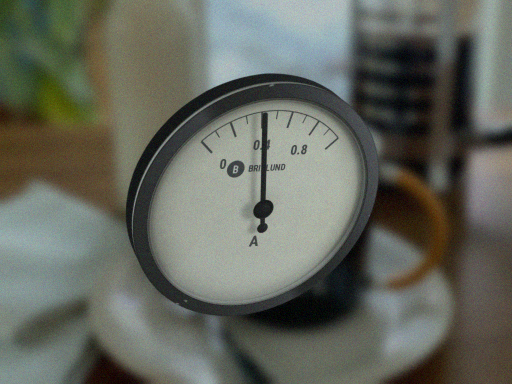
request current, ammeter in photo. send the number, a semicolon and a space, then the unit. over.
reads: 0.4; A
